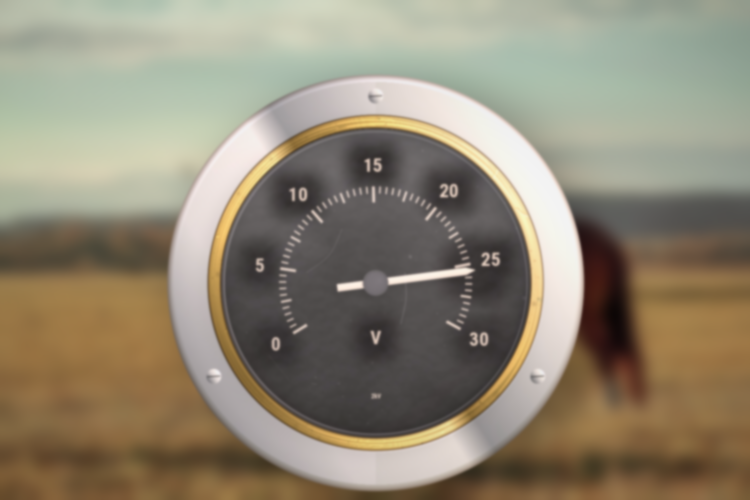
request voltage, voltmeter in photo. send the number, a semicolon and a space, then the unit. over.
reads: 25.5; V
